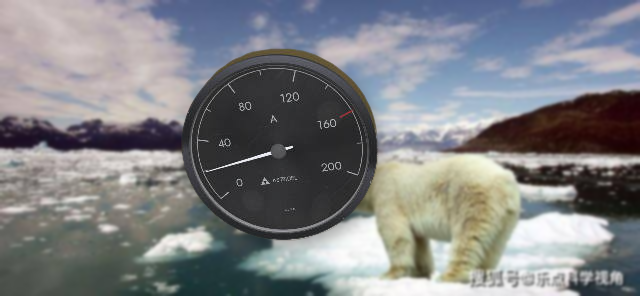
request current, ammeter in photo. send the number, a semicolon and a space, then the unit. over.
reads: 20; A
